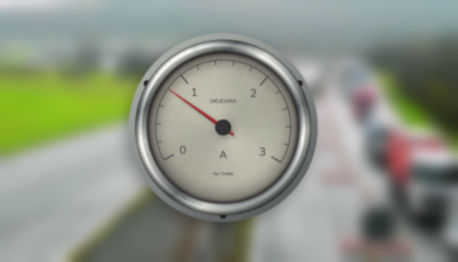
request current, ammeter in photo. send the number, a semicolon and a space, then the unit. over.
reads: 0.8; A
